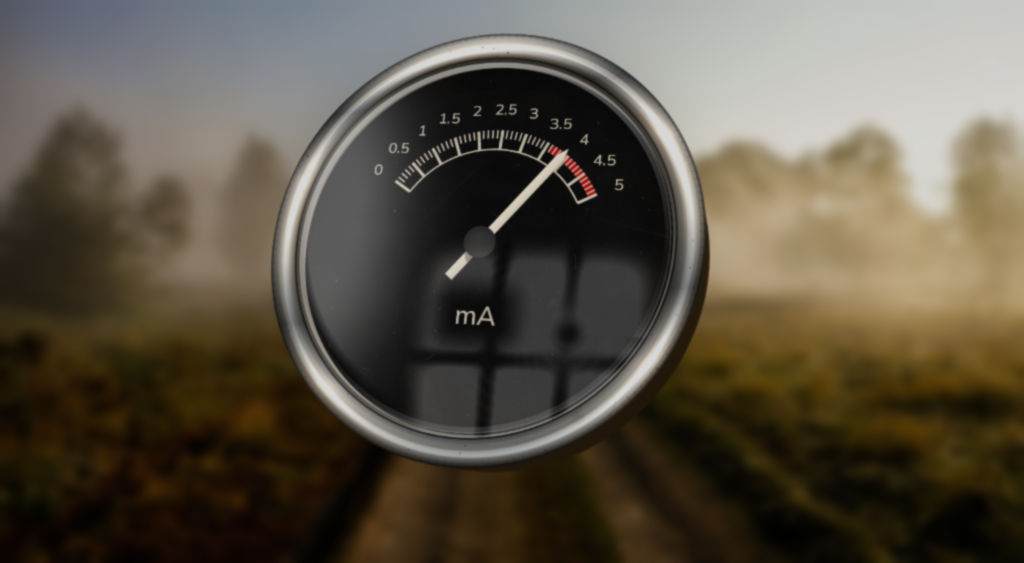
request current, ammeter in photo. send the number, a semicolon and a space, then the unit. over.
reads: 4; mA
